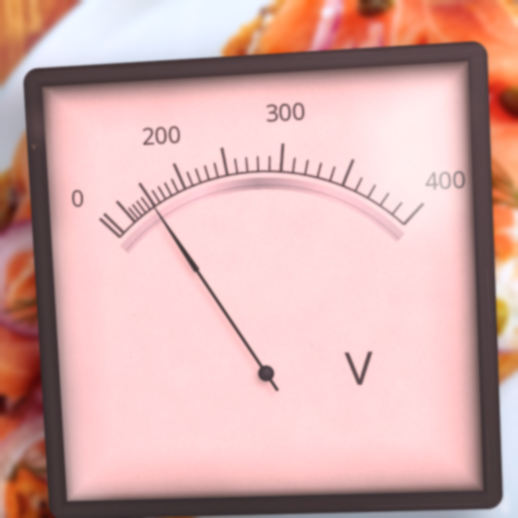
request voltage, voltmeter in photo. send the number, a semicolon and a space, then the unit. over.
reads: 150; V
